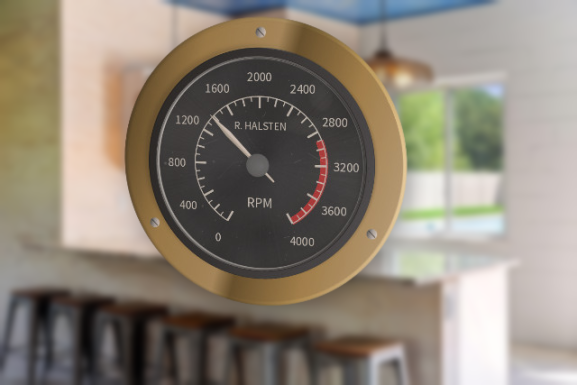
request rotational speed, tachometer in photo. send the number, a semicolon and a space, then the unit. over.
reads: 1400; rpm
